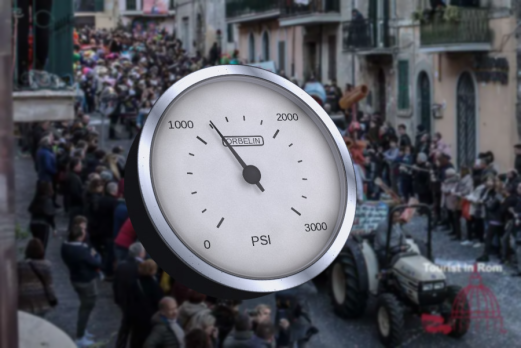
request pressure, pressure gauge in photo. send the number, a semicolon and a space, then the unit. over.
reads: 1200; psi
